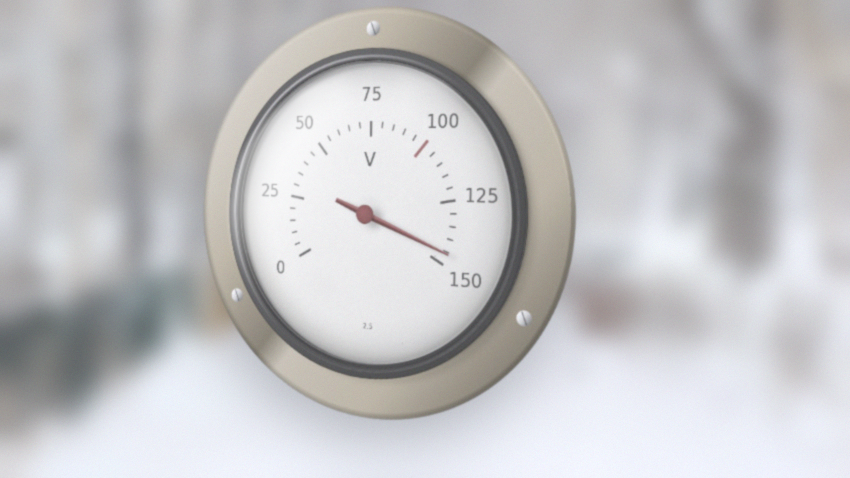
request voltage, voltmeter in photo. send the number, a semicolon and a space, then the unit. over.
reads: 145; V
